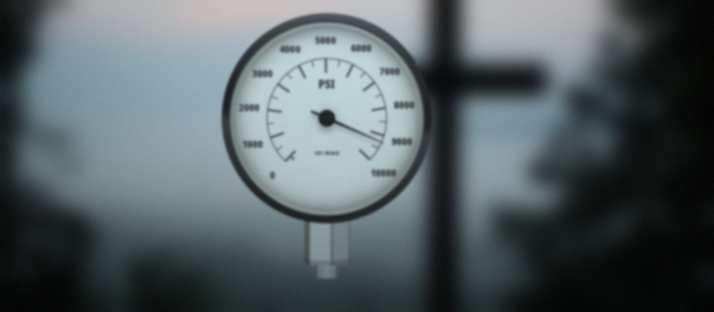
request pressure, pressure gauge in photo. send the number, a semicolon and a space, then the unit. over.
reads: 9250; psi
